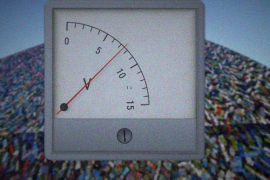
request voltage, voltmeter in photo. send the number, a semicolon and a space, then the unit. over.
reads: 7.5; V
